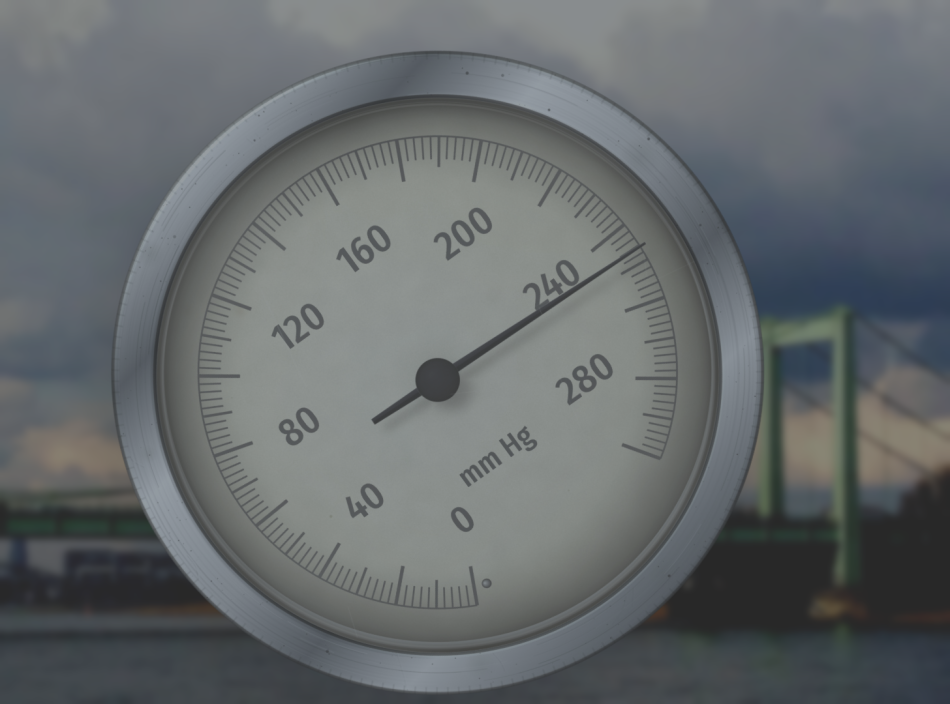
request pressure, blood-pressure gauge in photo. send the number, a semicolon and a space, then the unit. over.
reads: 246; mmHg
